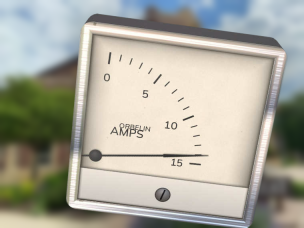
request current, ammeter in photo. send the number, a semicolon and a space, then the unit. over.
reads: 14; A
